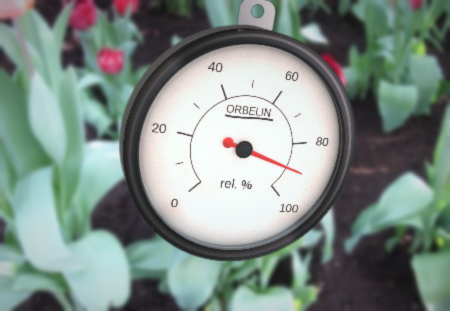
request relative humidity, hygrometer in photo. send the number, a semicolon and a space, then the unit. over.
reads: 90; %
